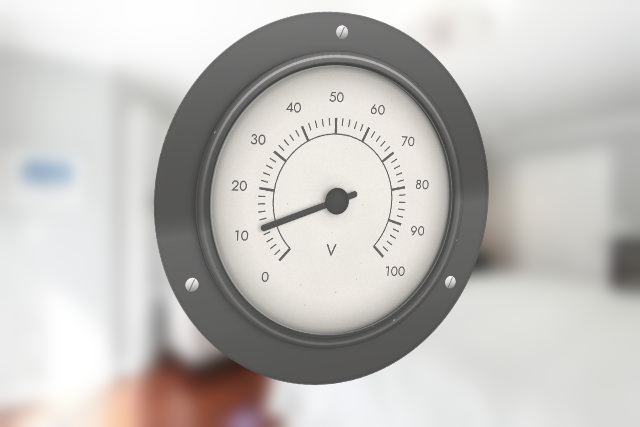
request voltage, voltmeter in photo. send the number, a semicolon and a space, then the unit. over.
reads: 10; V
